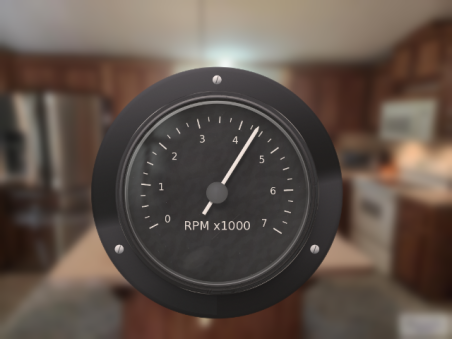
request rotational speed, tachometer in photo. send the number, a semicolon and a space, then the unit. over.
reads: 4375; rpm
